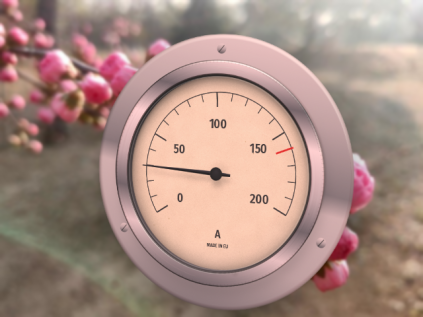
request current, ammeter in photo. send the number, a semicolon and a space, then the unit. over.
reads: 30; A
